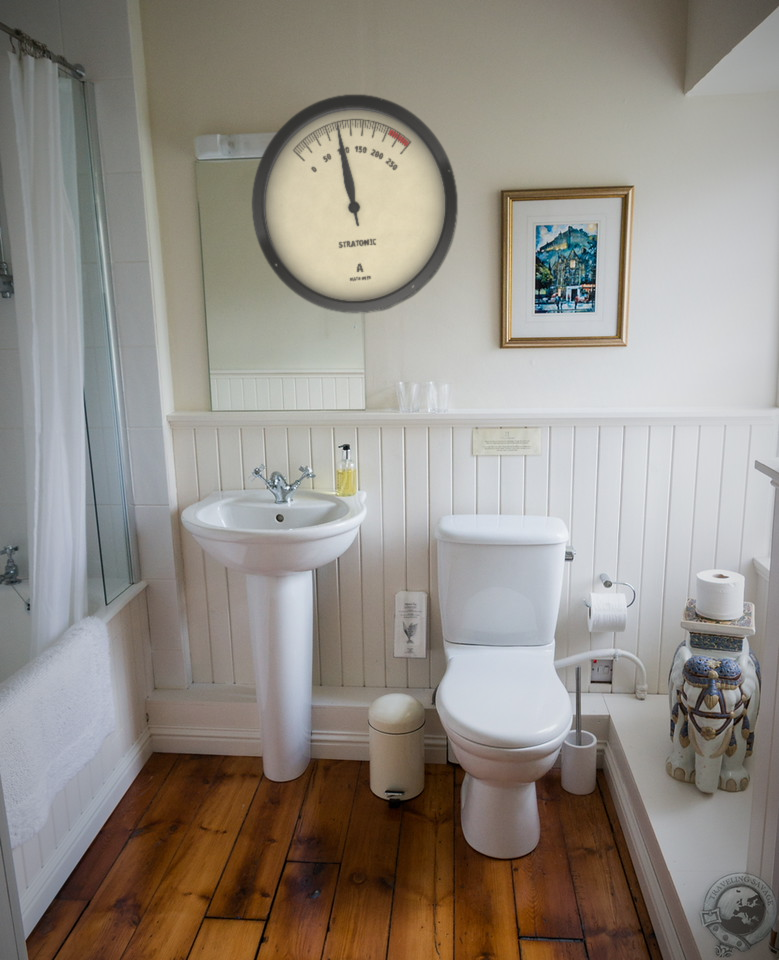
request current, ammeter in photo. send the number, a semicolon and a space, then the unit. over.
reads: 100; A
